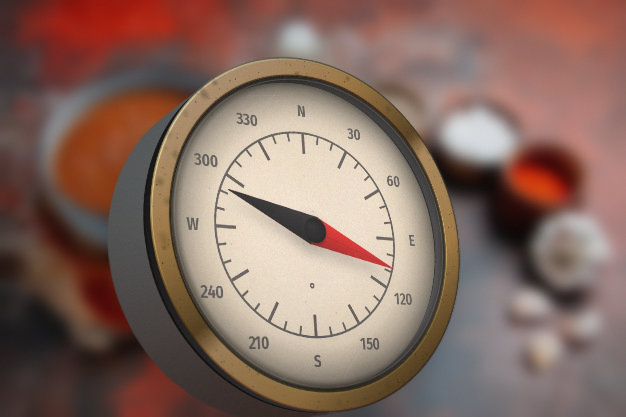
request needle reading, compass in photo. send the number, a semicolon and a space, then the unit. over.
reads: 110; °
